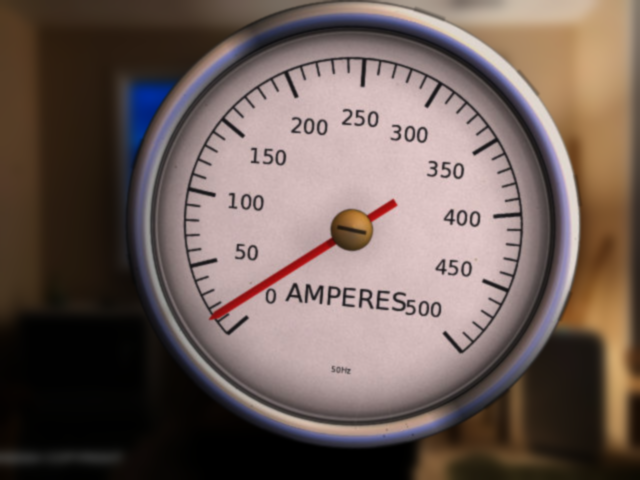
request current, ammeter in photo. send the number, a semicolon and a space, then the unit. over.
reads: 15; A
